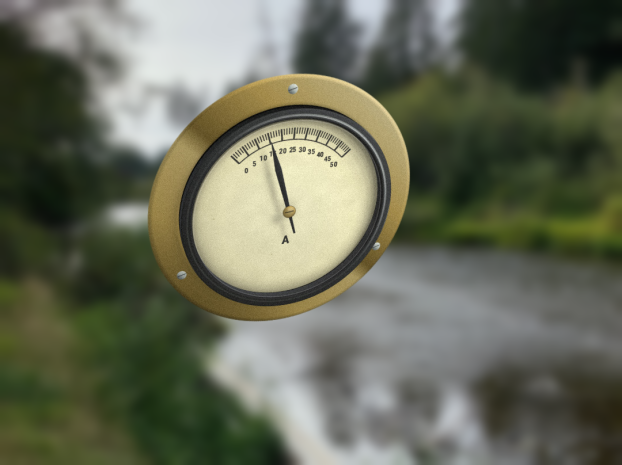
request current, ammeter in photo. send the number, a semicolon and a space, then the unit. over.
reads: 15; A
